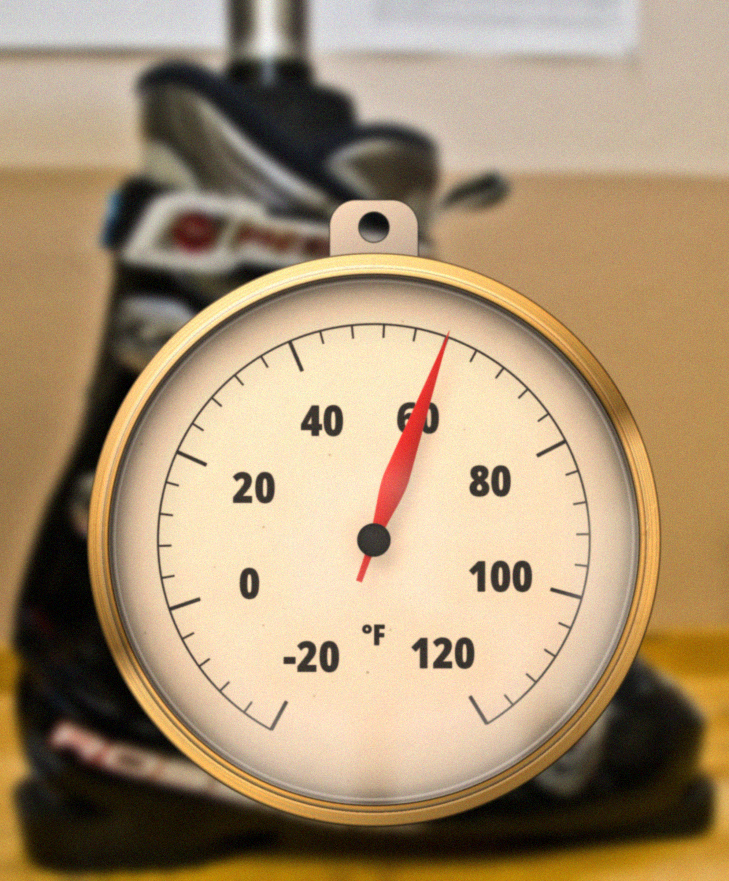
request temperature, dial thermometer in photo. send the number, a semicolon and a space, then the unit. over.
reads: 60; °F
